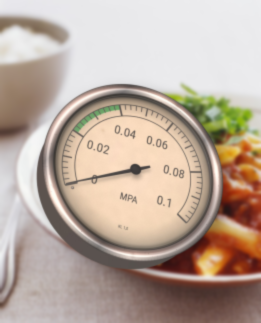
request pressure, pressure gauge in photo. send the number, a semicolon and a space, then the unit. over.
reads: 0; MPa
